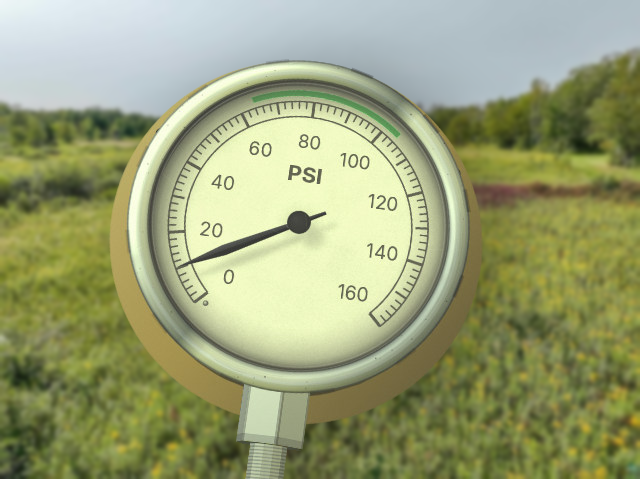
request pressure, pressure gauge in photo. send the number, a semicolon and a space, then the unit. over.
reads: 10; psi
